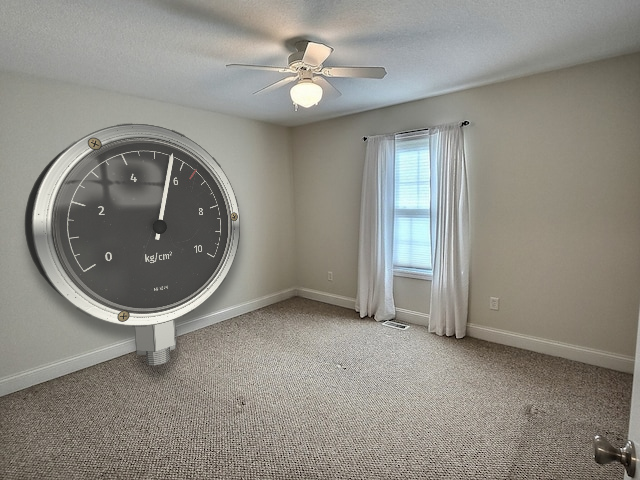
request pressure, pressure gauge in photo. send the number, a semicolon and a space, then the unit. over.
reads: 5.5; kg/cm²
